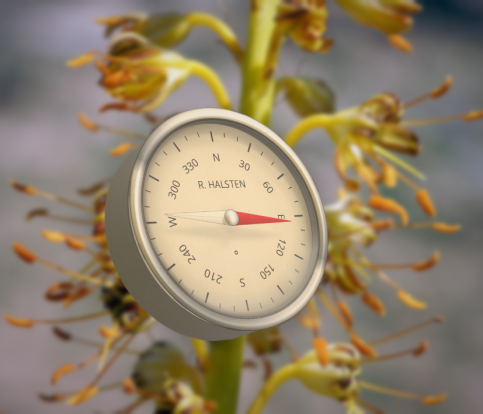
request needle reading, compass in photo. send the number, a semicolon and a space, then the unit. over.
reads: 95; °
